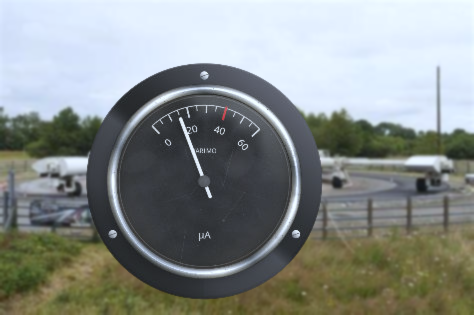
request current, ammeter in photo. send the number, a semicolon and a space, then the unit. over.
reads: 15; µA
